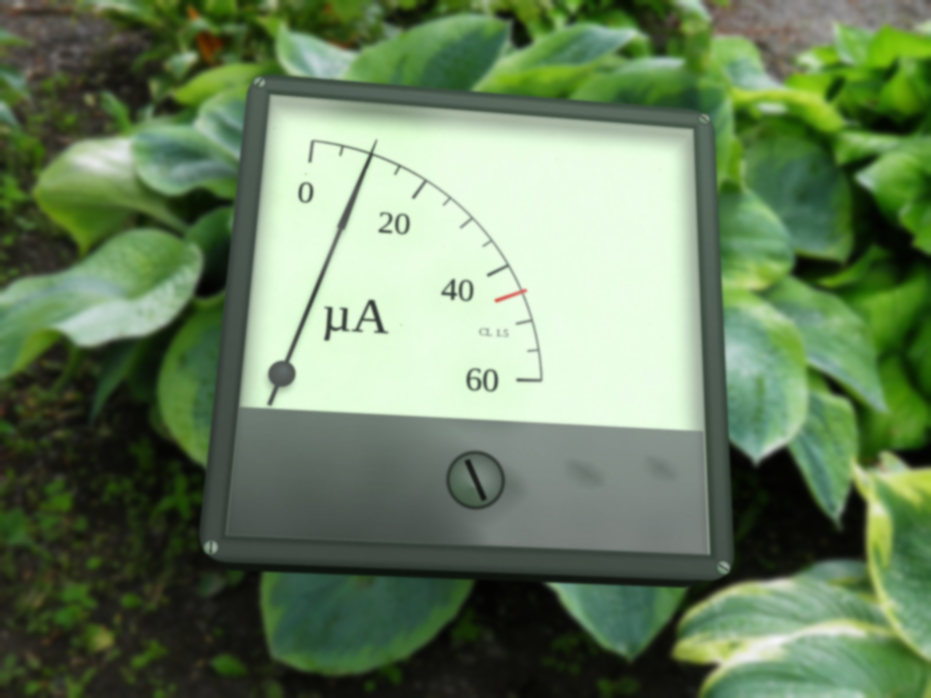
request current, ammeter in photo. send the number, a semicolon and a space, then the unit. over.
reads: 10; µA
